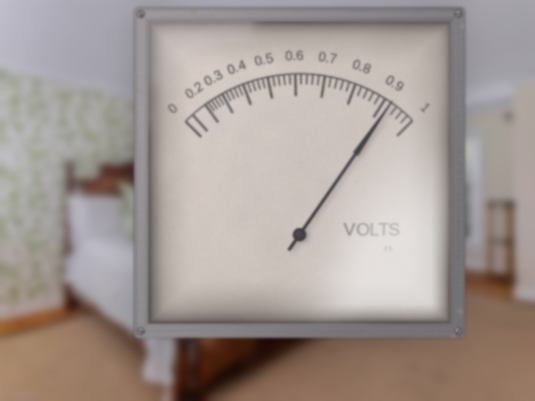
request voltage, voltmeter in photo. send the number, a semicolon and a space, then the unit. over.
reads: 0.92; V
